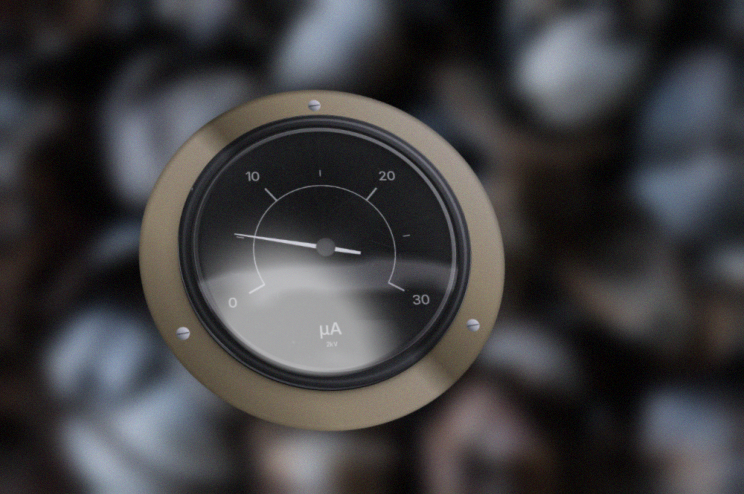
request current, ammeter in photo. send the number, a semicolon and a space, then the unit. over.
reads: 5; µA
